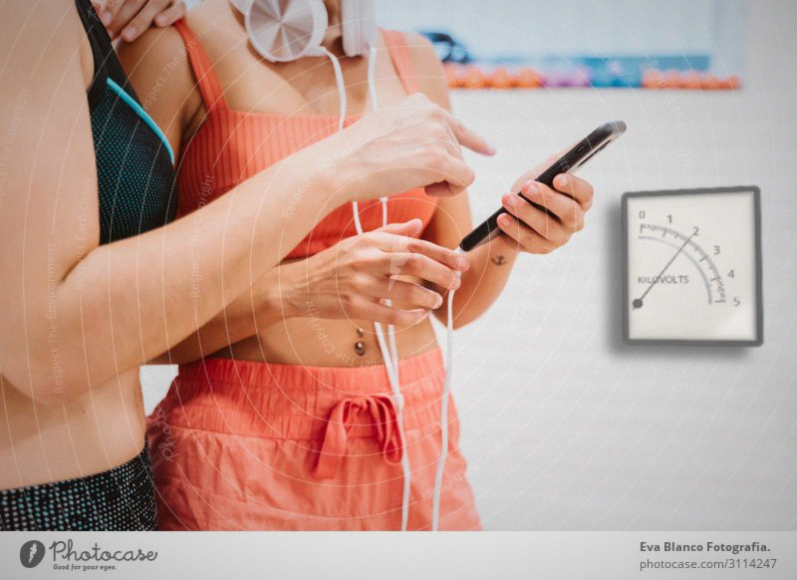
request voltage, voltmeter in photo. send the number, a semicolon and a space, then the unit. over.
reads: 2; kV
